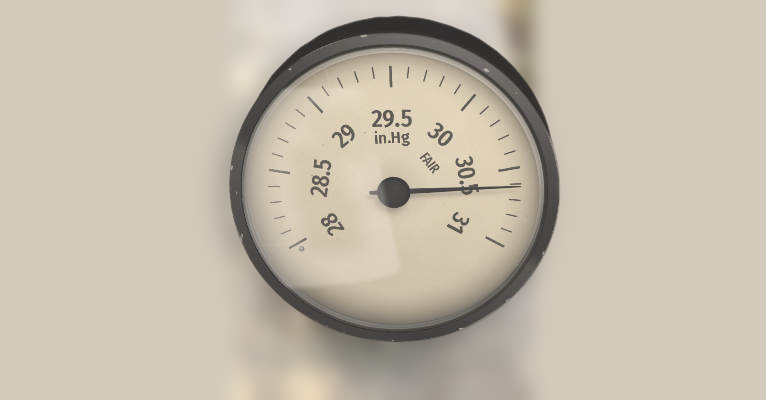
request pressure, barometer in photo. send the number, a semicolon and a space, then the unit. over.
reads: 30.6; inHg
